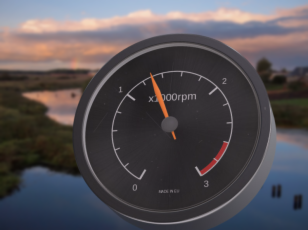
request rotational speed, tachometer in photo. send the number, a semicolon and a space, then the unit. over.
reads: 1300; rpm
